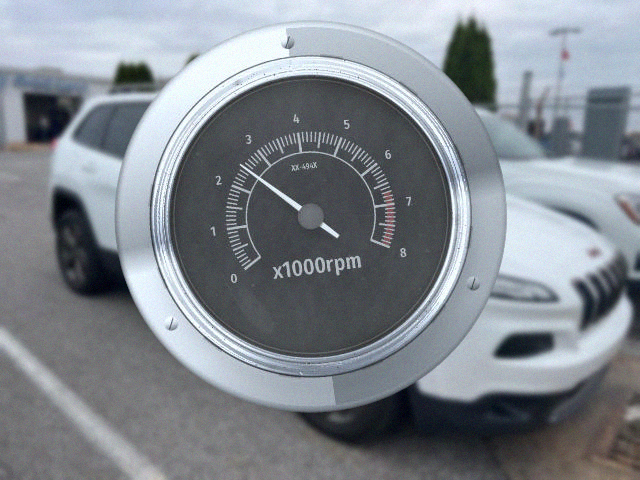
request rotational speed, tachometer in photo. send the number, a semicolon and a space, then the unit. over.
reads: 2500; rpm
